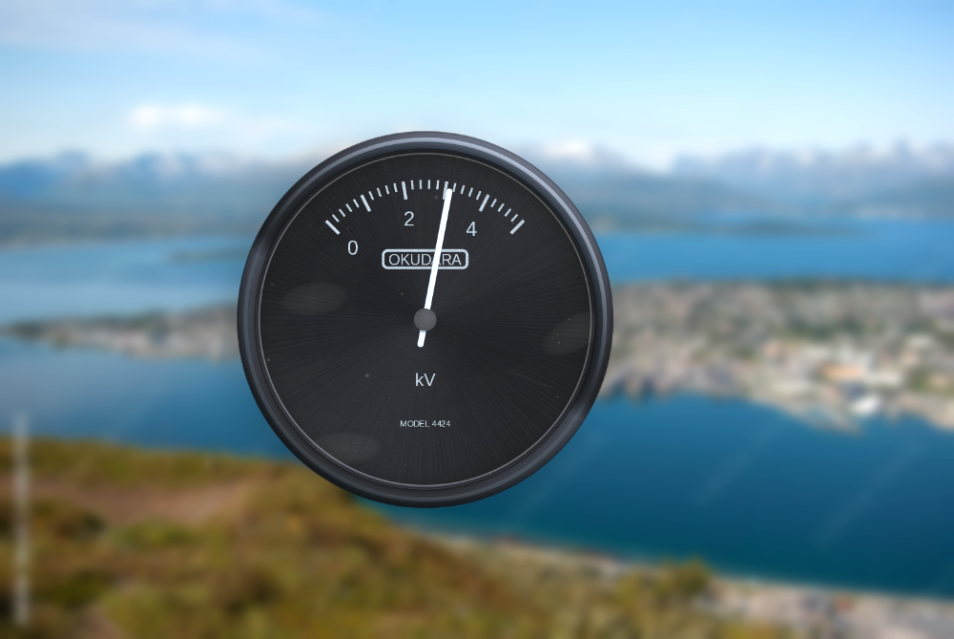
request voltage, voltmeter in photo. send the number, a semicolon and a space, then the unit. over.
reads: 3.1; kV
